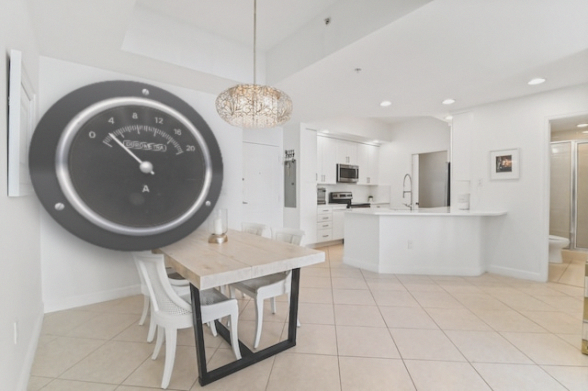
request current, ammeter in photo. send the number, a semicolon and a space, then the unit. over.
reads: 2; A
